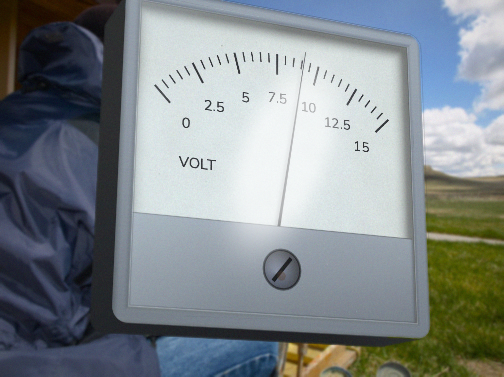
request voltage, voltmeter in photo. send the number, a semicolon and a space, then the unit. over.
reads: 9; V
